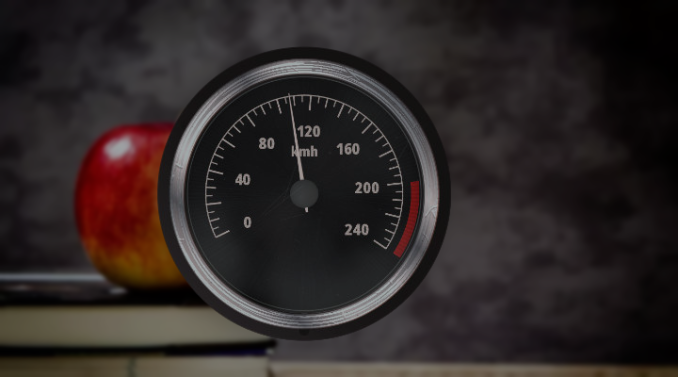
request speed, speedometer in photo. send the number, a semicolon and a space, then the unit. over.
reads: 107.5; km/h
